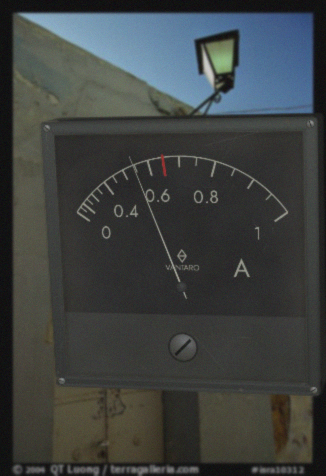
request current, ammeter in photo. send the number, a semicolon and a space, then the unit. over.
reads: 0.55; A
